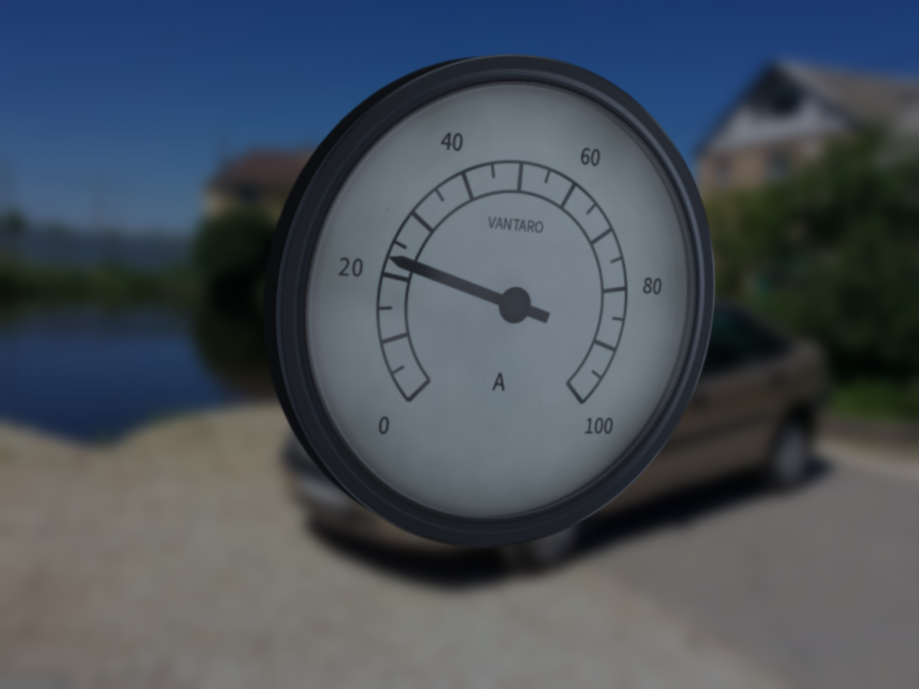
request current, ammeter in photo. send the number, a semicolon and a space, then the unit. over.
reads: 22.5; A
